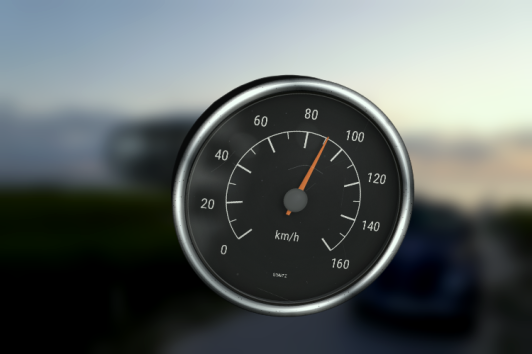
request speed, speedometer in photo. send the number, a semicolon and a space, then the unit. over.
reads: 90; km/h
